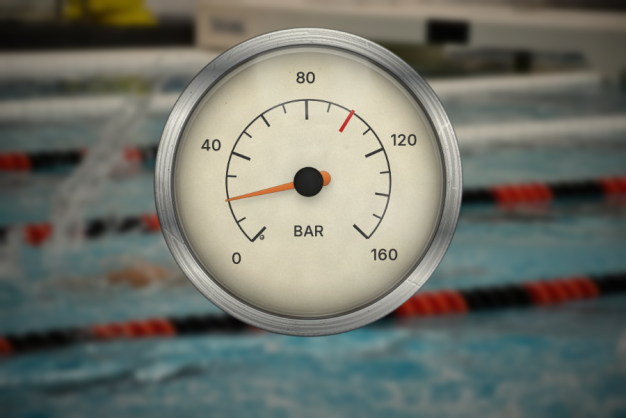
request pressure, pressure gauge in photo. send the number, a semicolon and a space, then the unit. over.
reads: 20; bar
